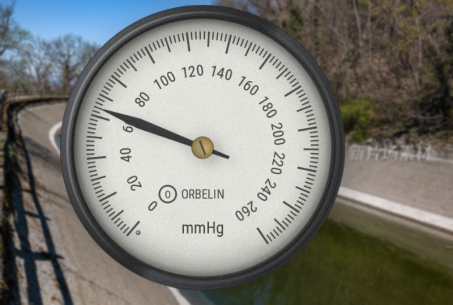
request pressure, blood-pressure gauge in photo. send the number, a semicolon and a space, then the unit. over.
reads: 64; mmHg
